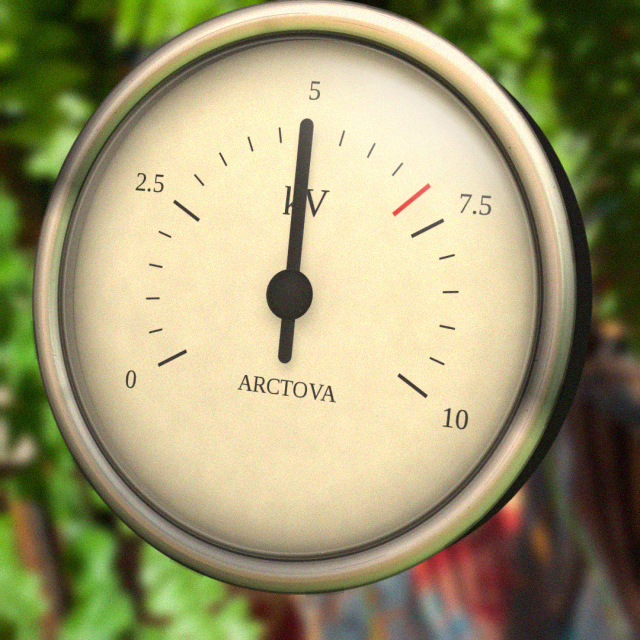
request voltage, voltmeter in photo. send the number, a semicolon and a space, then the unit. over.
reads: 5; kV
